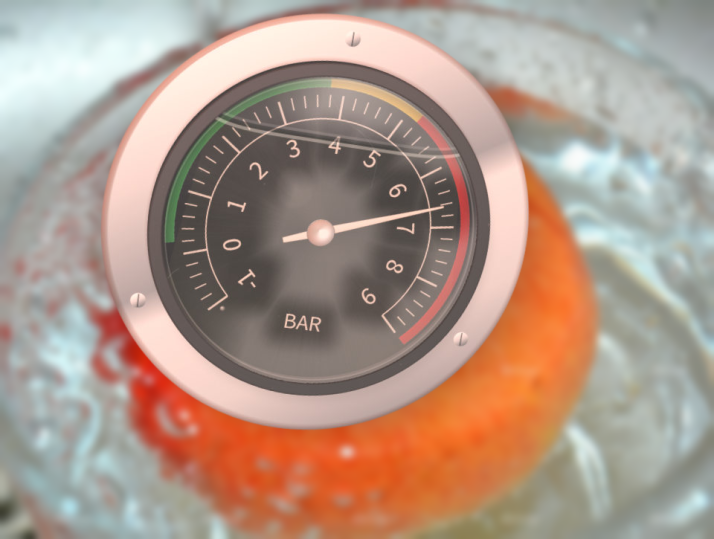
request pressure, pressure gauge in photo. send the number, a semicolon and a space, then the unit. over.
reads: 6.6; bar
